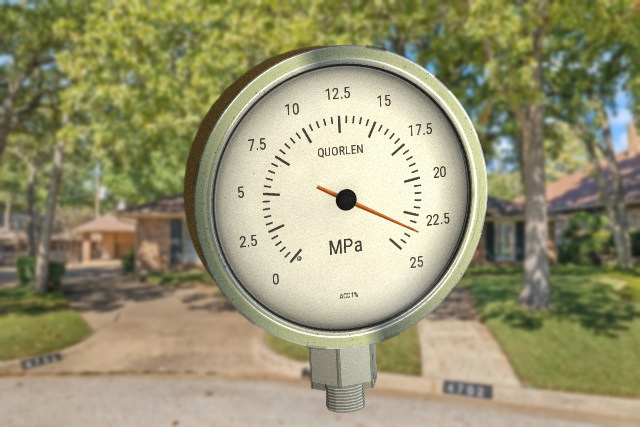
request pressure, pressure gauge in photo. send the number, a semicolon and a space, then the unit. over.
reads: 23.5; MPa
